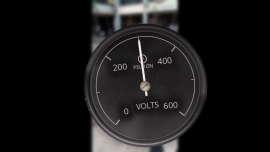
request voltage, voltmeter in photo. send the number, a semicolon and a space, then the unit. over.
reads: 300; V
